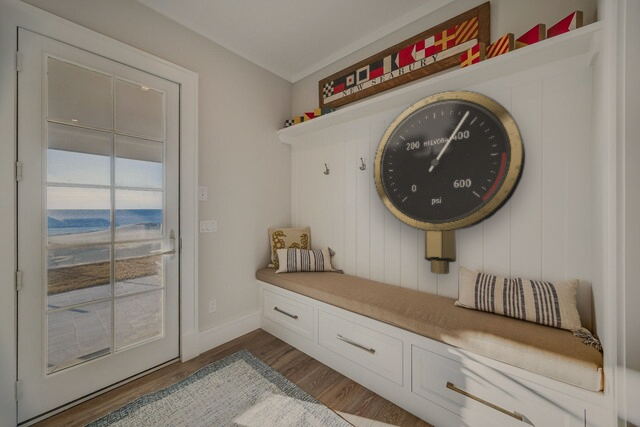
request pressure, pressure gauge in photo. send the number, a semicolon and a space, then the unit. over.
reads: 380; psi
